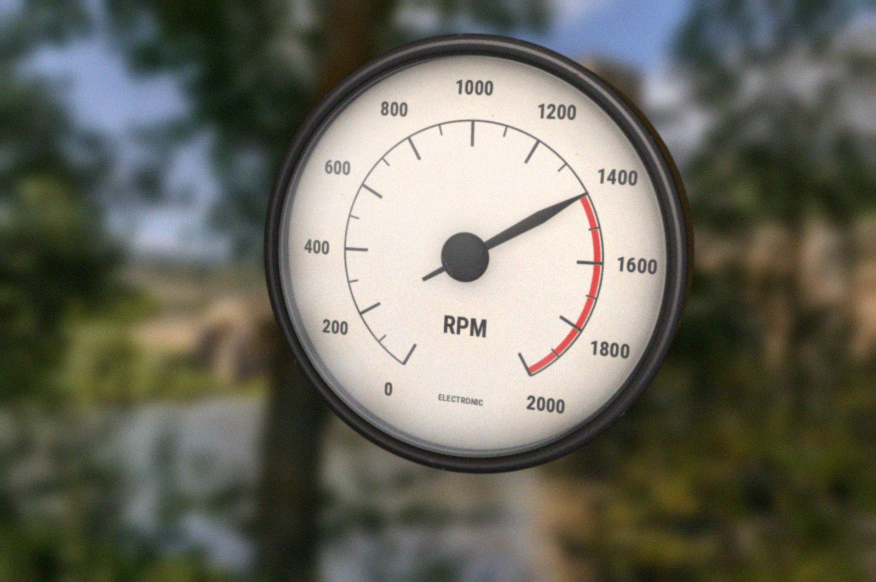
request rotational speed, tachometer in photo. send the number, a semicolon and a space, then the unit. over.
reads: 1400; rpm
